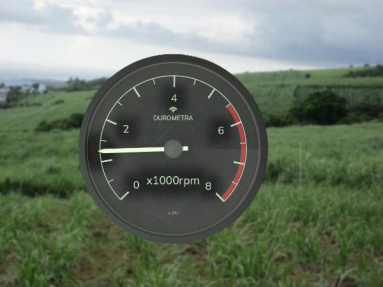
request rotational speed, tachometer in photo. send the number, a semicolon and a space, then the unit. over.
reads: 1250; rpm
